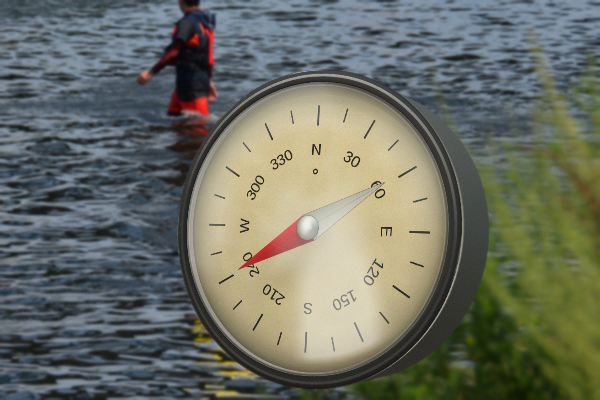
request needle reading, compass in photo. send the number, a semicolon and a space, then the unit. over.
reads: 240; °
